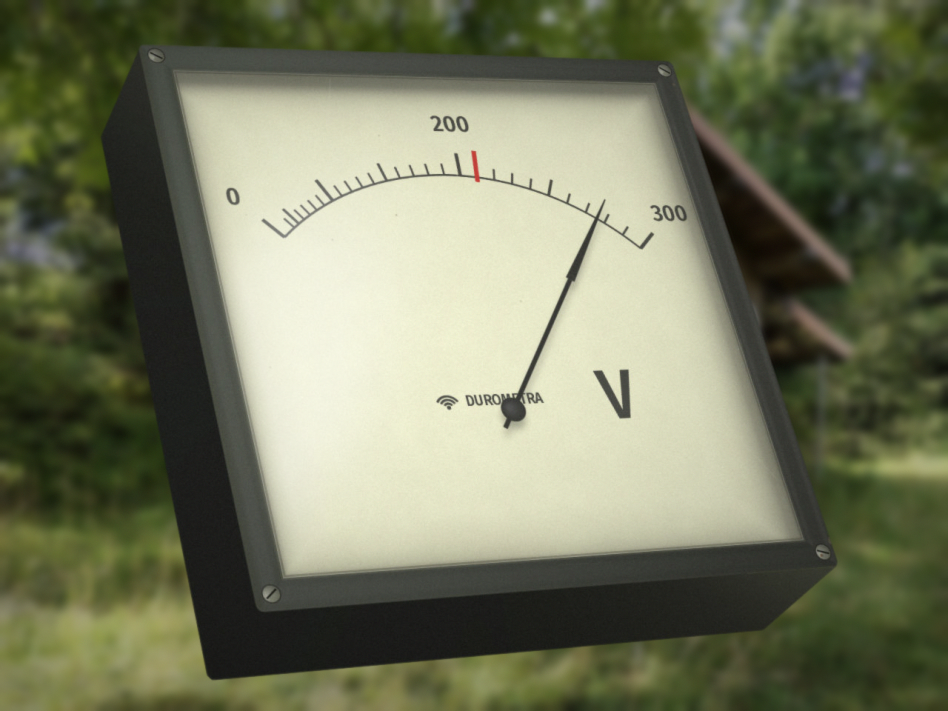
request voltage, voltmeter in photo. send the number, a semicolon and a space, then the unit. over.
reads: 275; V
